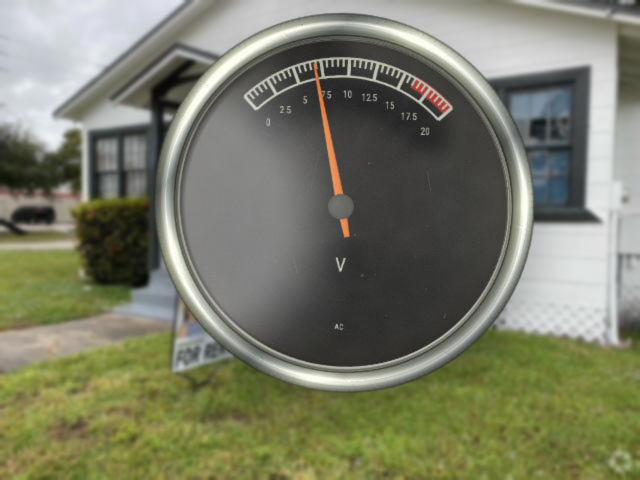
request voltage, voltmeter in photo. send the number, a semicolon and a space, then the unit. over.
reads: 7; V
